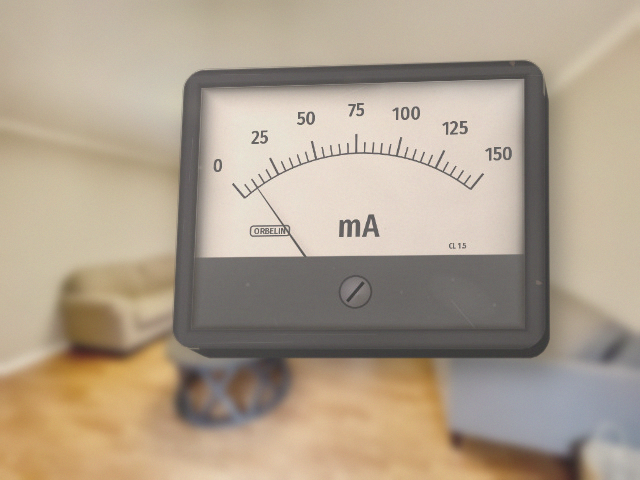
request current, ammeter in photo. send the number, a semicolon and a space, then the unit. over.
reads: 10; mA
